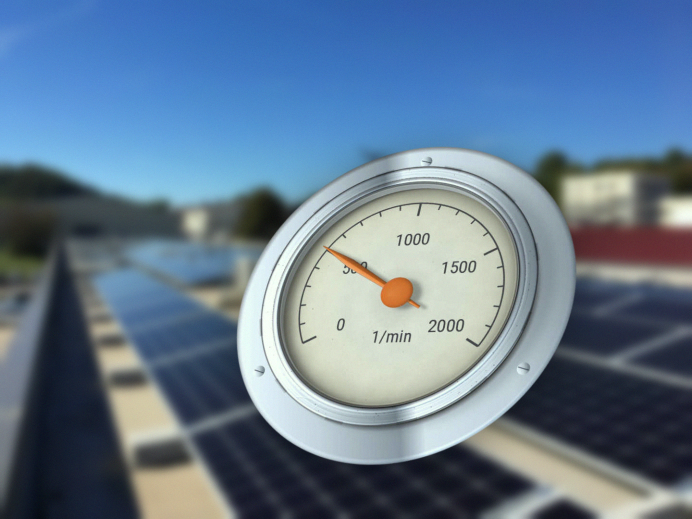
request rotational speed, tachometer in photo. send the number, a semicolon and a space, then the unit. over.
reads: 500; rpm
